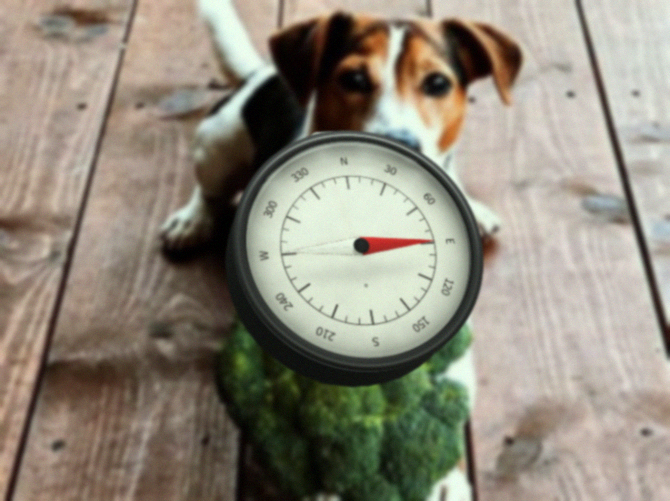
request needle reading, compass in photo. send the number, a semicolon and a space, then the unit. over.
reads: 90; °
